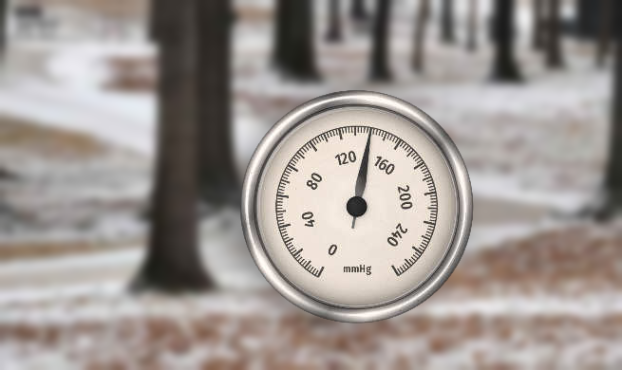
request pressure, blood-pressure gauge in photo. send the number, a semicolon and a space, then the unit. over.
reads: 140; mmHg
